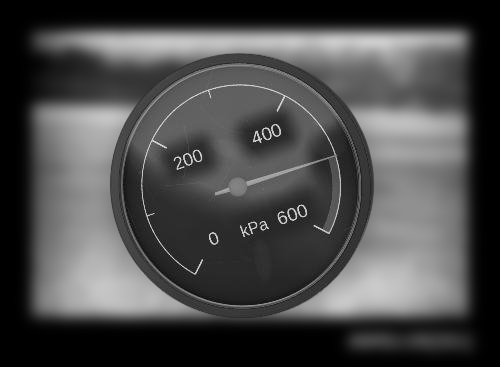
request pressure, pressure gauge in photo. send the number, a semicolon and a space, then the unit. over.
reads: 500; kPa
